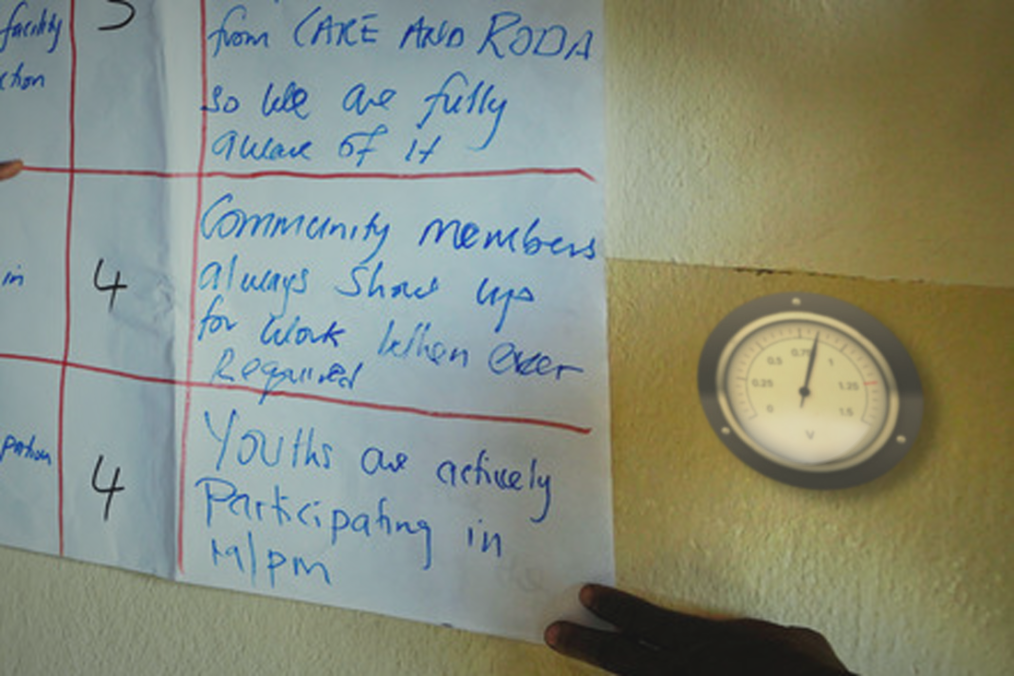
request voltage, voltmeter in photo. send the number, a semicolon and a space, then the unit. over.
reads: 0.85; V
